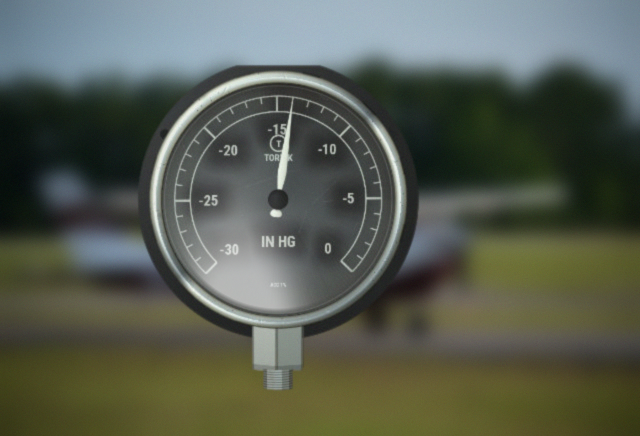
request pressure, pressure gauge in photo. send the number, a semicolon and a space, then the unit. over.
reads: -14; inHg
